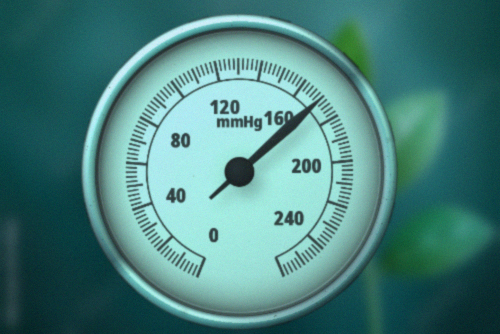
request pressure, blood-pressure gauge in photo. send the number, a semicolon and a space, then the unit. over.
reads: 170; mmHg
